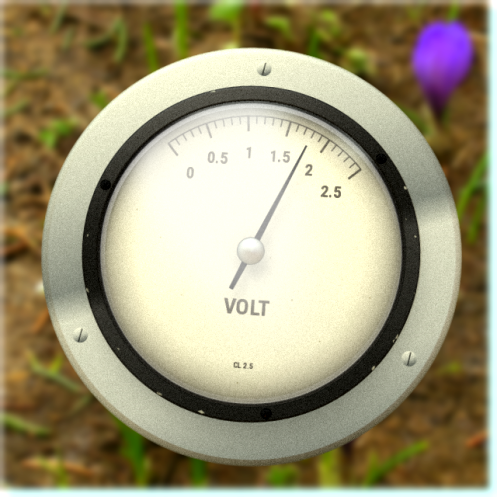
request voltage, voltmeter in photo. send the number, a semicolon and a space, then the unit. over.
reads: 1.8; V
